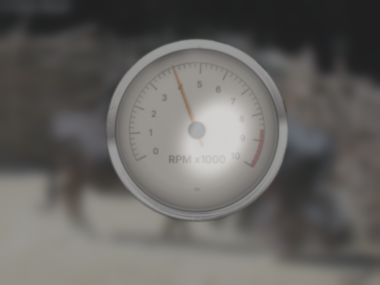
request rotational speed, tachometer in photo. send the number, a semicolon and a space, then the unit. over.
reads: 4000; rpm
